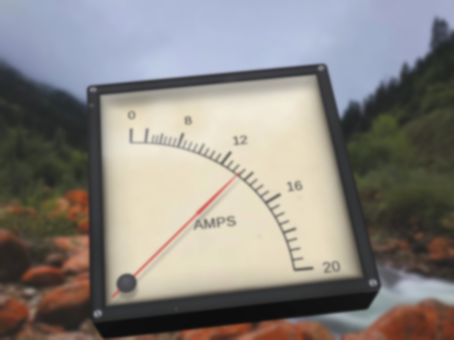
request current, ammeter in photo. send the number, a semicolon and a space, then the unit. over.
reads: 13.5; A
